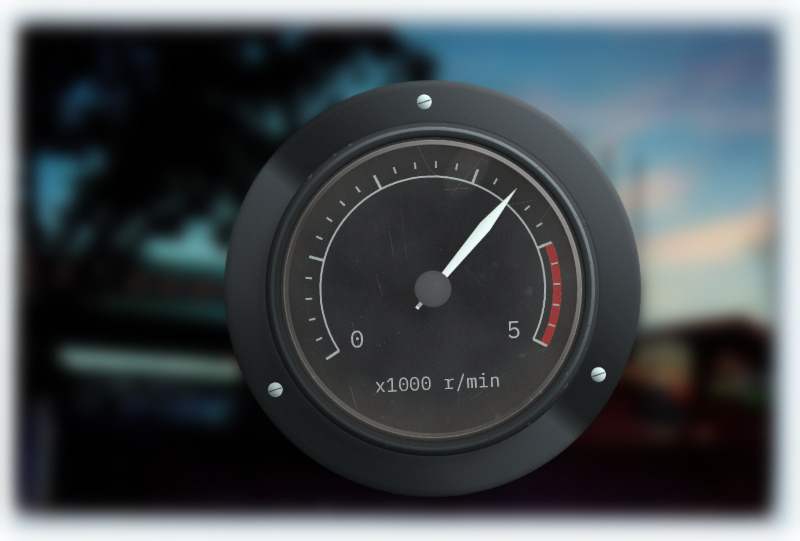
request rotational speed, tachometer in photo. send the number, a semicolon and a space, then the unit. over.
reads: 3400; rpm
